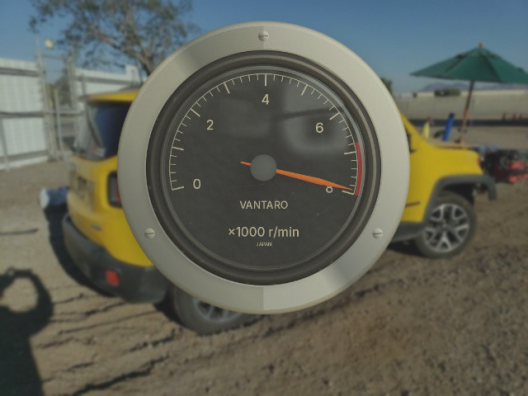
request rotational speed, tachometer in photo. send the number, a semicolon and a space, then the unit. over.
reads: 7900; rpm
